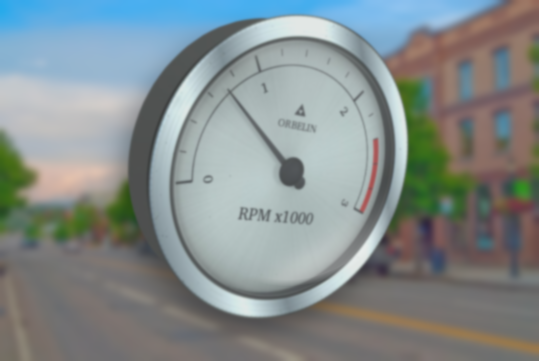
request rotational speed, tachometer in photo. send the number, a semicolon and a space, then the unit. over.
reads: 700; rpm
